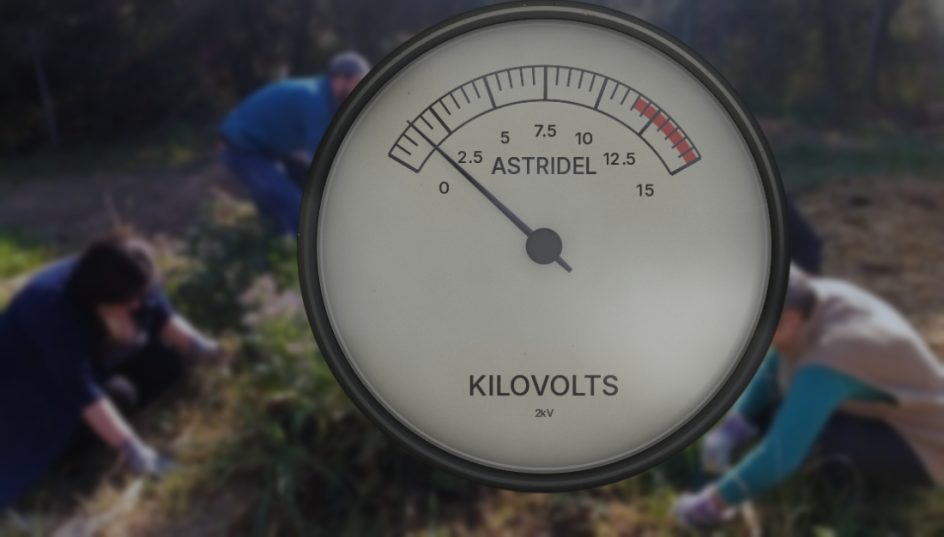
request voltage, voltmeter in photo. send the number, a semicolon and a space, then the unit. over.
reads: 1.5; kV
